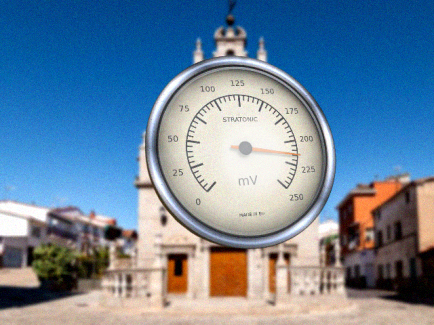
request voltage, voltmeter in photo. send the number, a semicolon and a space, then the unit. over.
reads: 215; mV
